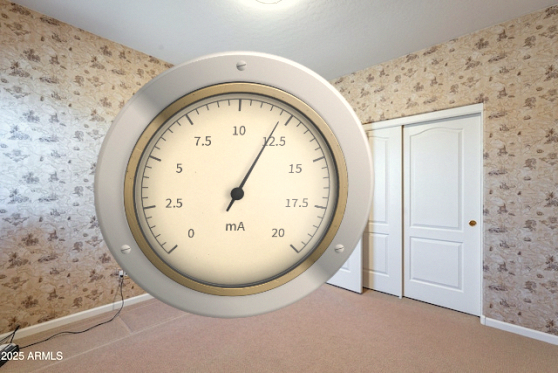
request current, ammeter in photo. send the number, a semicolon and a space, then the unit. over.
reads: 12; mA
